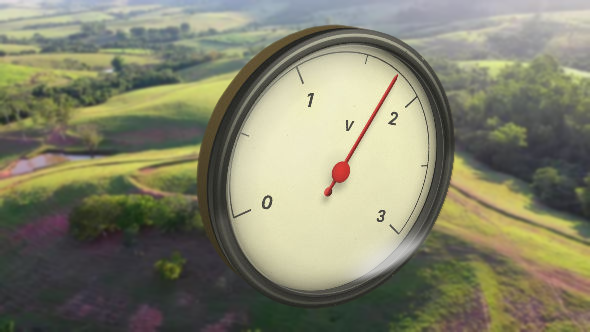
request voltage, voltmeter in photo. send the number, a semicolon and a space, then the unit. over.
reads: 1.75; V
